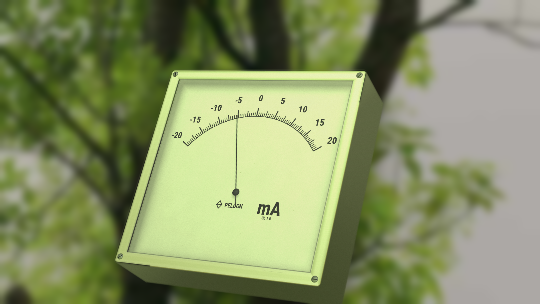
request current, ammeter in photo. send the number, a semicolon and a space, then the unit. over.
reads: -5; mA
